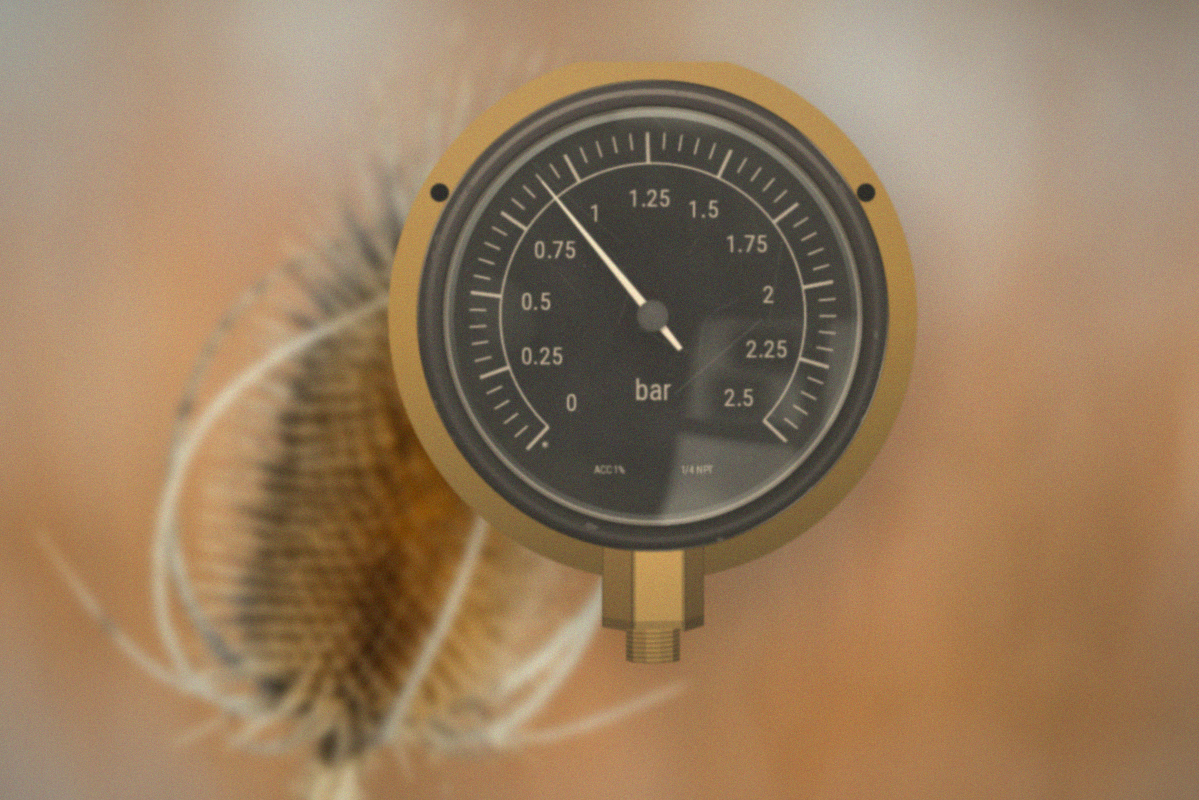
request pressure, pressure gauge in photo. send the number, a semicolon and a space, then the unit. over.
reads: 0.9; bar
